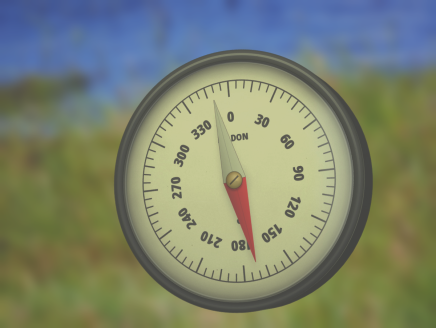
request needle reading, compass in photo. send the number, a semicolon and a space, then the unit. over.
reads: 170; °
